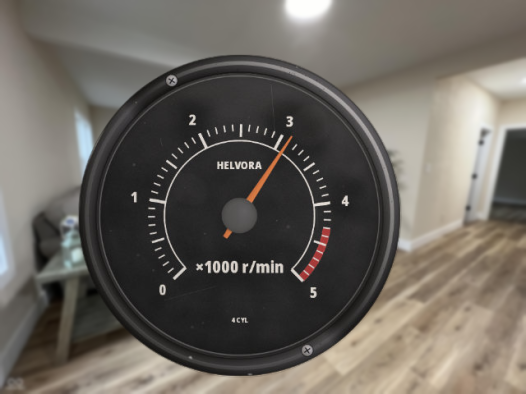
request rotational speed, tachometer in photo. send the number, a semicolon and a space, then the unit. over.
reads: 3100; rpm
